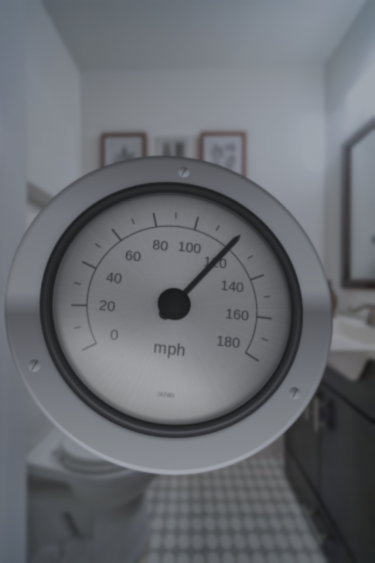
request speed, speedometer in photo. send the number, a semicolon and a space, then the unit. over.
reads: 120; mph
